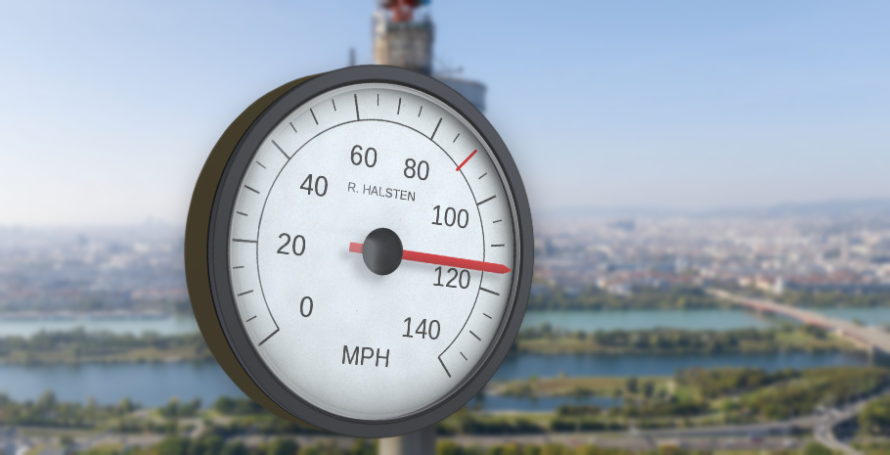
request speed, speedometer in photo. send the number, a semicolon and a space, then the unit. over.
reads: 115; mph
